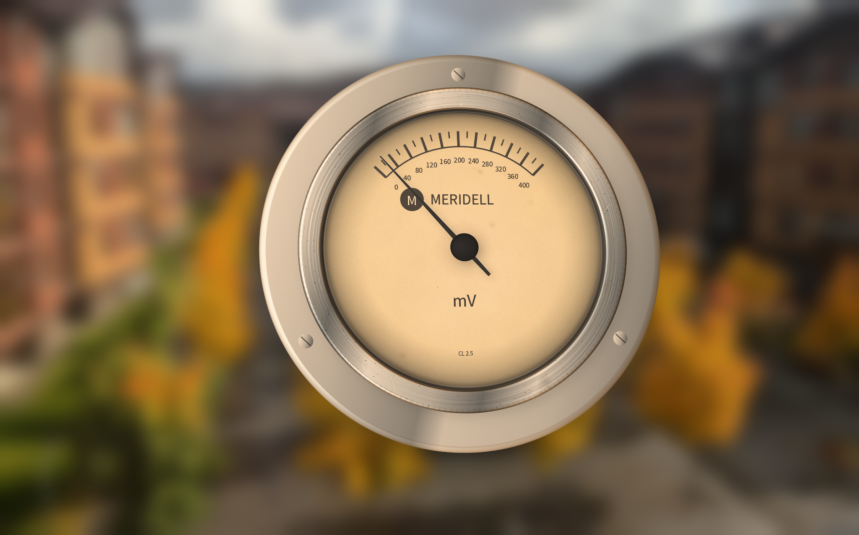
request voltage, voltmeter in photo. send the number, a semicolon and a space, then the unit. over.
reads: 20; mV
